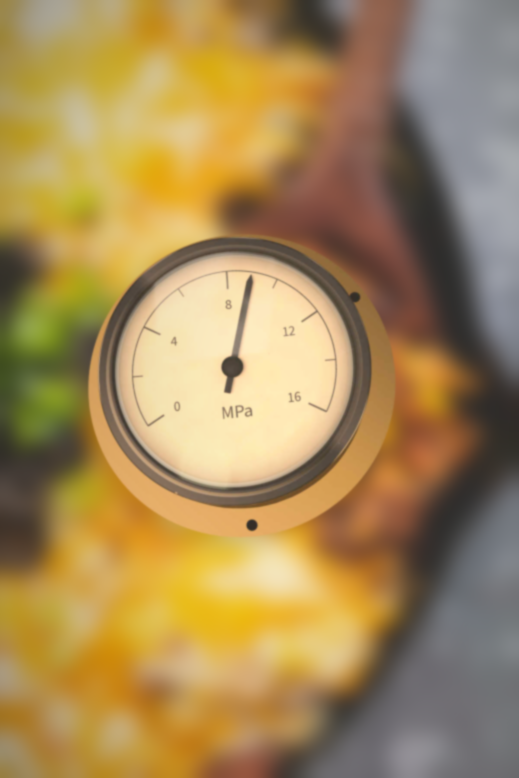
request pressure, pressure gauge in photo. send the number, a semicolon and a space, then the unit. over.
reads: 9; MPa
